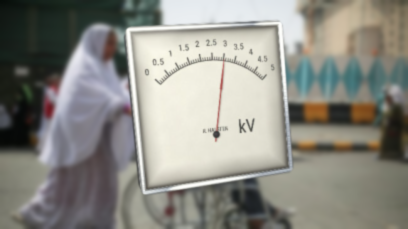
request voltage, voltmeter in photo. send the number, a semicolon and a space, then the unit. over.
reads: 3; kV
